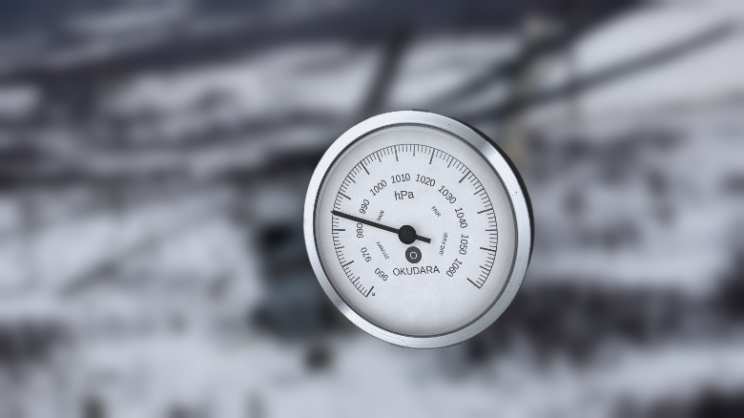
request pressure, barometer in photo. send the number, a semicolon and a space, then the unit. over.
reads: 985; hPa
